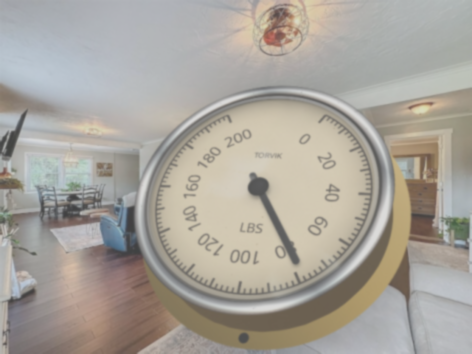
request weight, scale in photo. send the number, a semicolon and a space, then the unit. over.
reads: 78; lb
